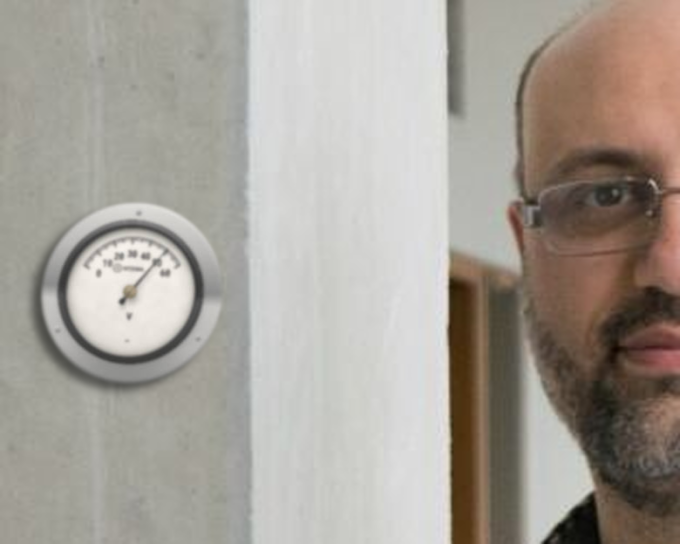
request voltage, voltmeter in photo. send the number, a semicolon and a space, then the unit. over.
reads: 50; V
